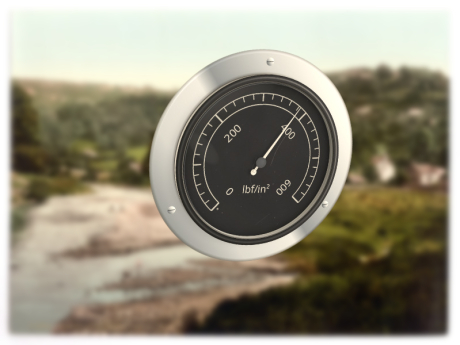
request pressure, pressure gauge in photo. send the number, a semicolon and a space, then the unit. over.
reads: 380; psi
